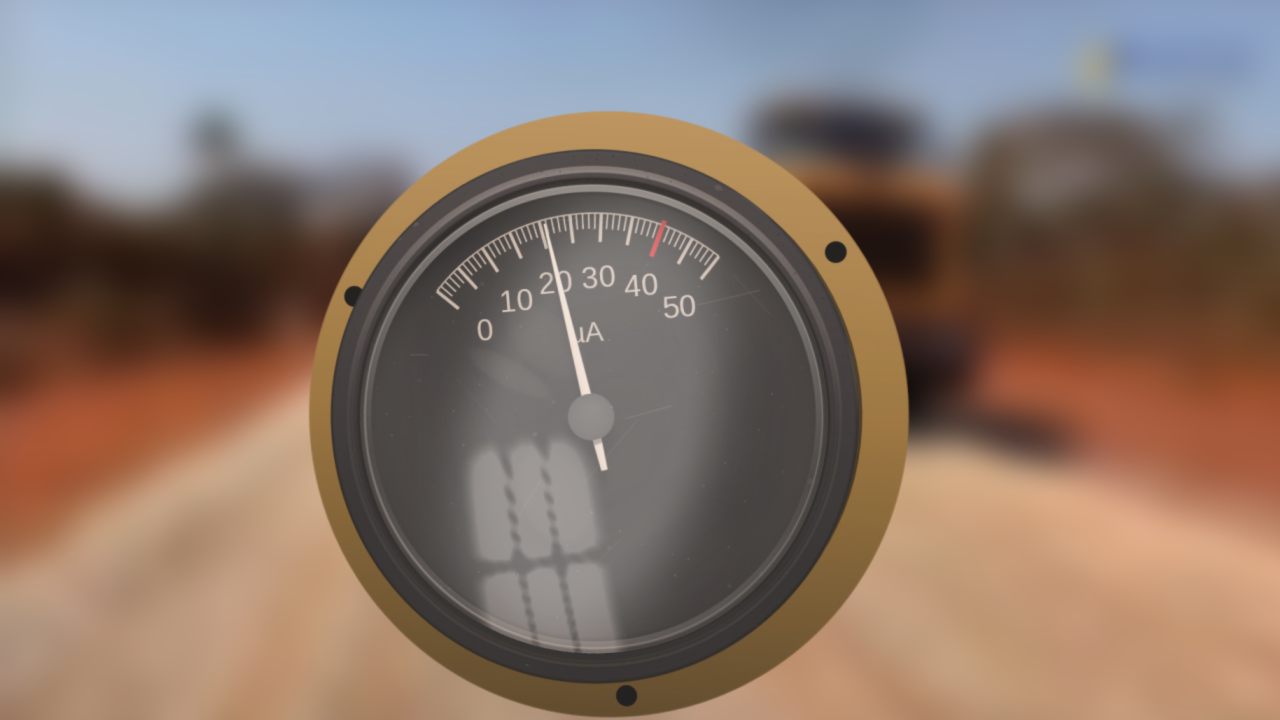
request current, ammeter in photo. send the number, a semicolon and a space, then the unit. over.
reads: 21; µA
